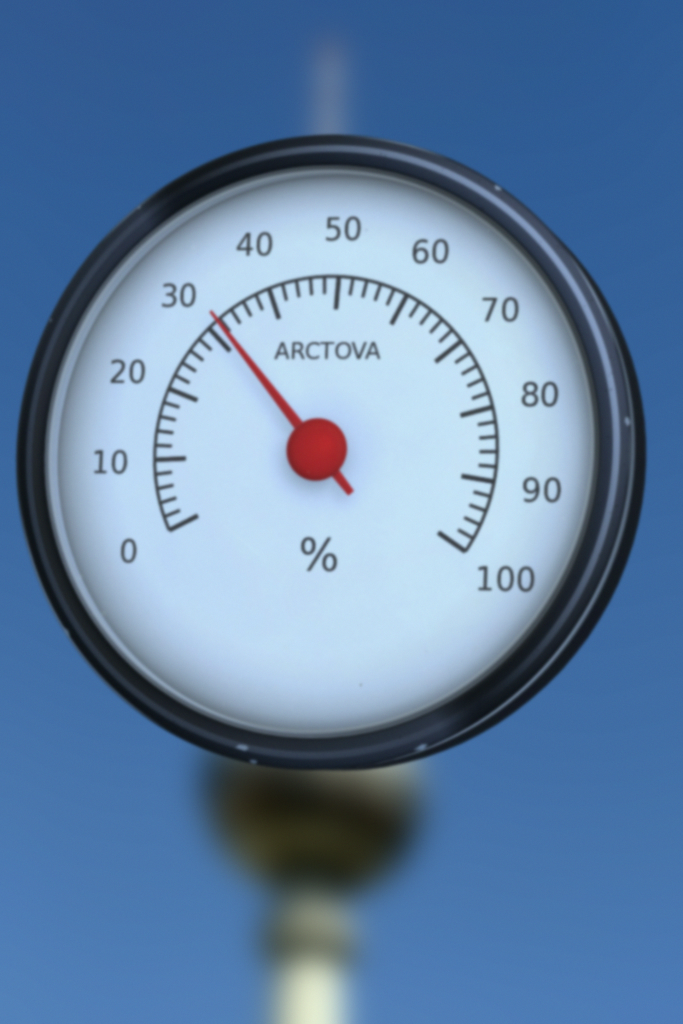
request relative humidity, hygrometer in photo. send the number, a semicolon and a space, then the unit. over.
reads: 32; %
